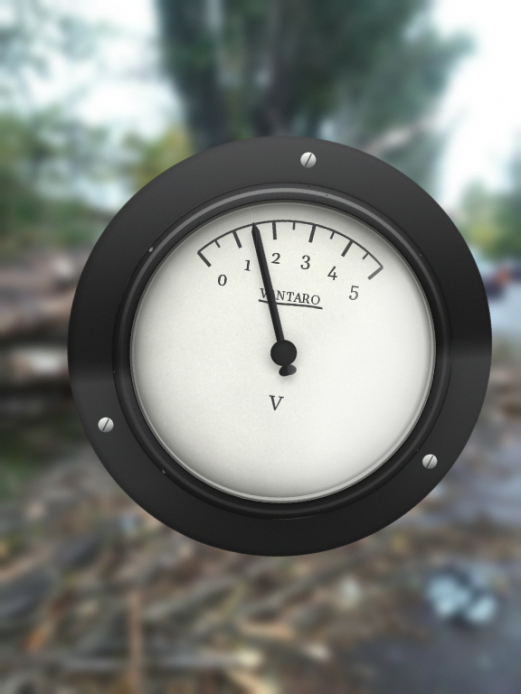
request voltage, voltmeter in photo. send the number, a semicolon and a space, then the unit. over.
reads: 1.5; V
